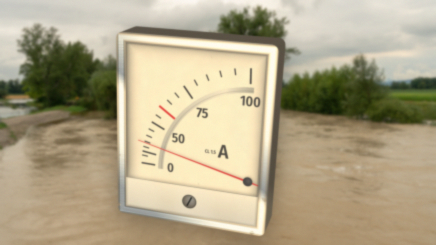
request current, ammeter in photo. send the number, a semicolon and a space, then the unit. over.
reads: 35; A
